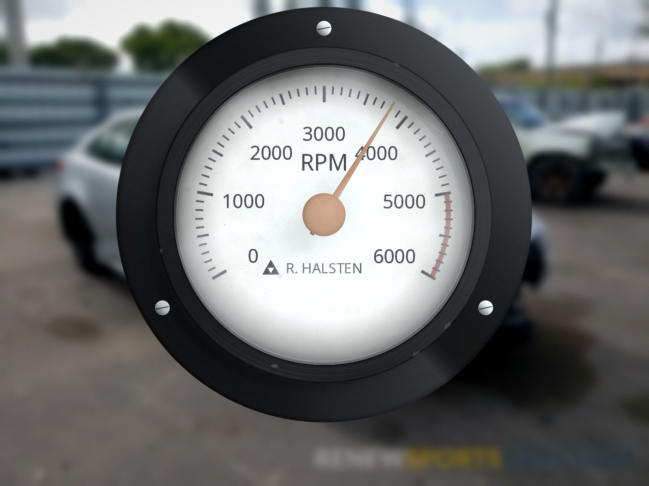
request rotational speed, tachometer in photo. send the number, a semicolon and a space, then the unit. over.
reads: 3800; rpm
